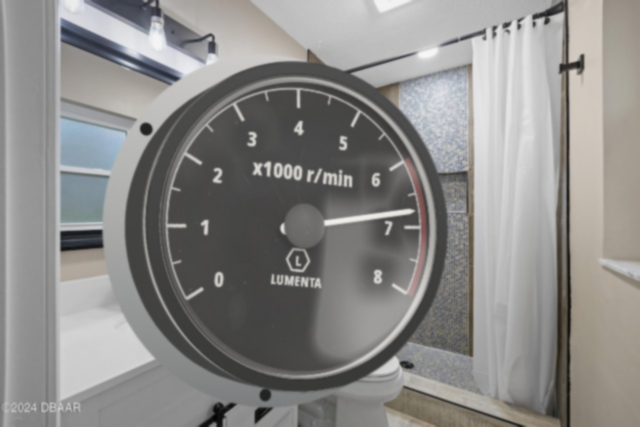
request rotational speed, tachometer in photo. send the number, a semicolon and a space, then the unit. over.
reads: 6750; rpm
